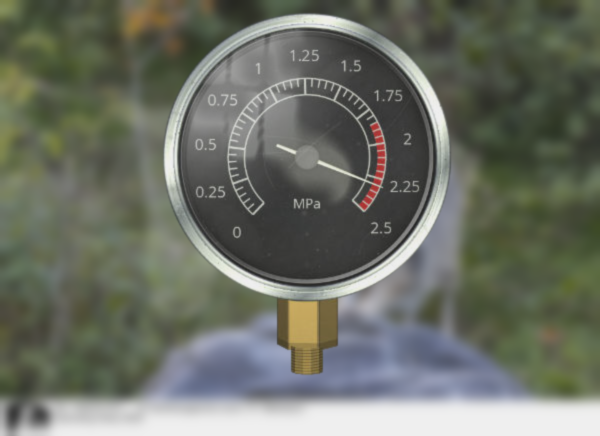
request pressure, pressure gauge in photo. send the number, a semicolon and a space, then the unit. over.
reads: 2.3; MPa
